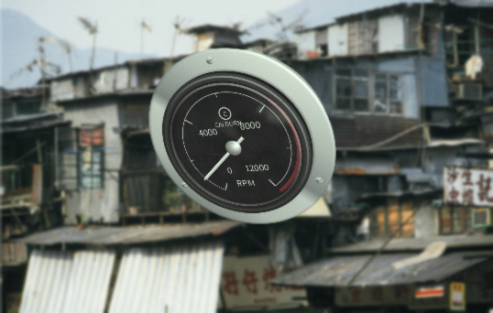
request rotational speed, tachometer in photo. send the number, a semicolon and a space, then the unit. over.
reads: 1000; rpm
